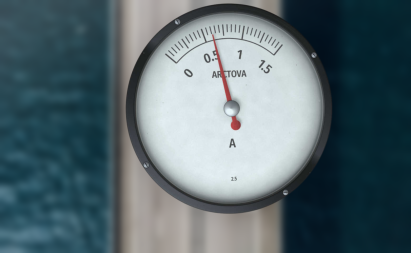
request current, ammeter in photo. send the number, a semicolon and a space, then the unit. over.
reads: 0.6; A
